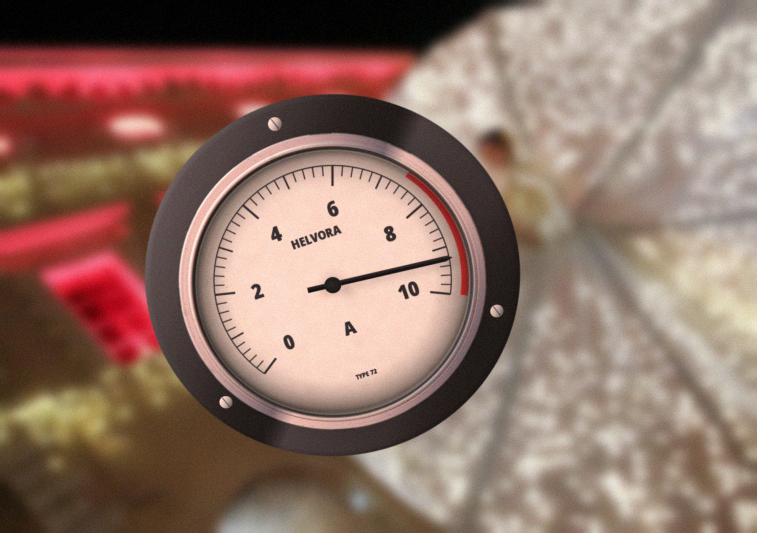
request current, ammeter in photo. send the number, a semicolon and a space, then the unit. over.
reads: 9.2; A
